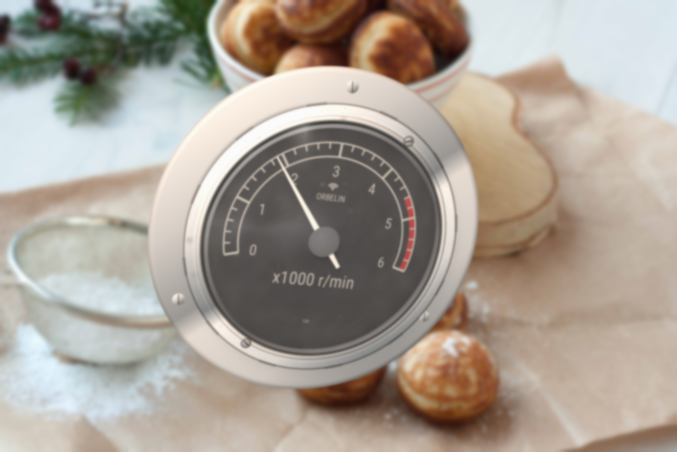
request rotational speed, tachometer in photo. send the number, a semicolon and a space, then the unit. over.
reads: 1900; rpm
